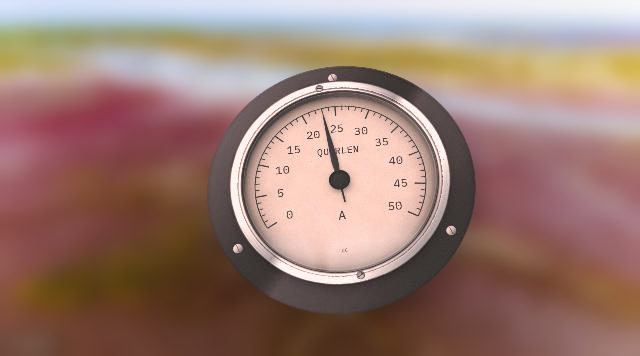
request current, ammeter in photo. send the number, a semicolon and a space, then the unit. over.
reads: 23; A
